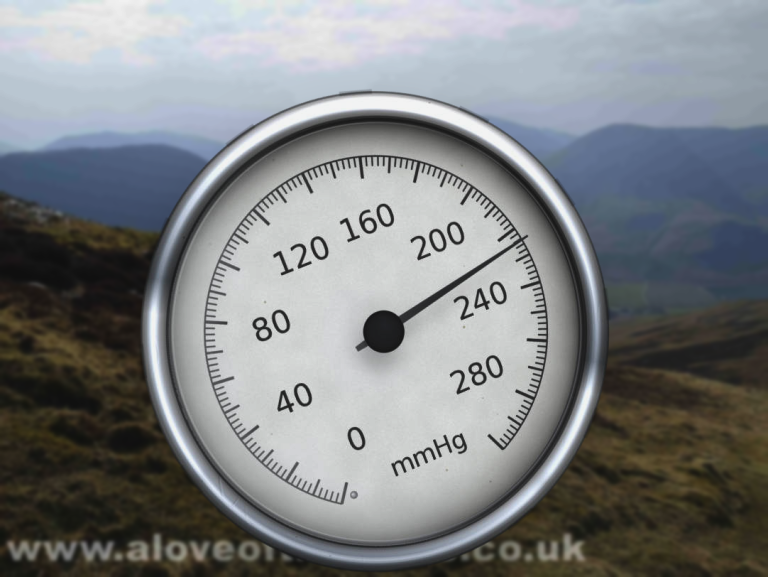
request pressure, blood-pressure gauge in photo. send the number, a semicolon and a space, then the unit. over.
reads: 224; mmHg
